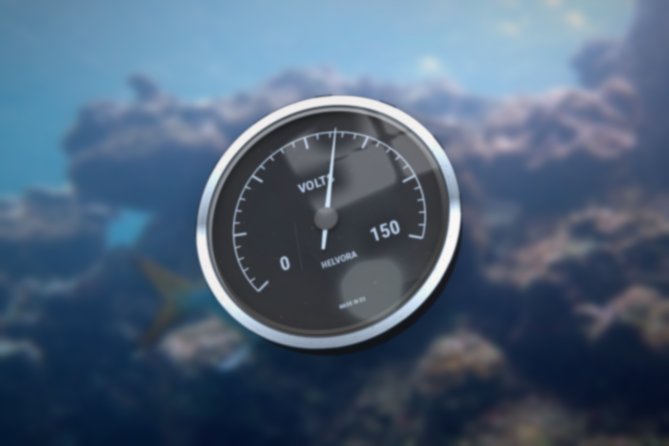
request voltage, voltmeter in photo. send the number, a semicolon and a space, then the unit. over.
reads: 87.5; V
